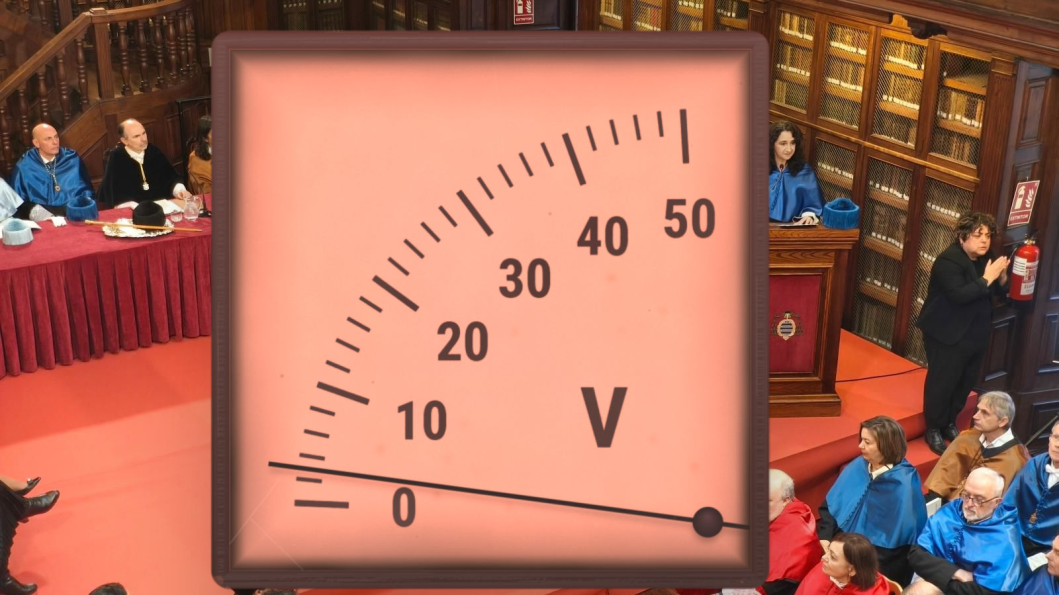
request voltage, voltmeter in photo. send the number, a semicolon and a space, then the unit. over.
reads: 3; V
